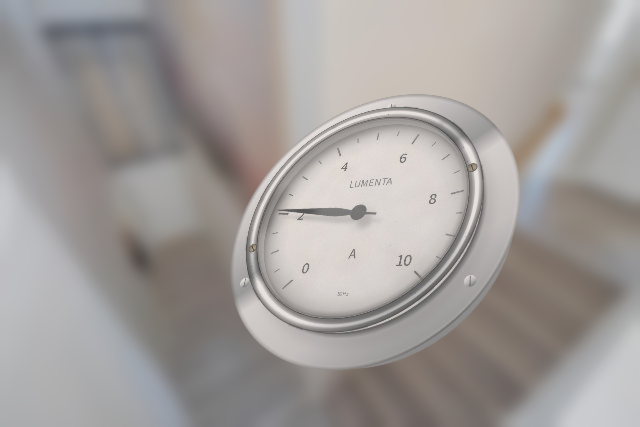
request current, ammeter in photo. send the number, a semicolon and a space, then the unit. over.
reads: 2; A
